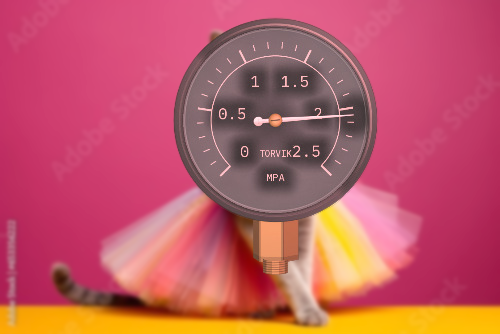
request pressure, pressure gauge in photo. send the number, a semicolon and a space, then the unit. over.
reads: 2.05; MPa
